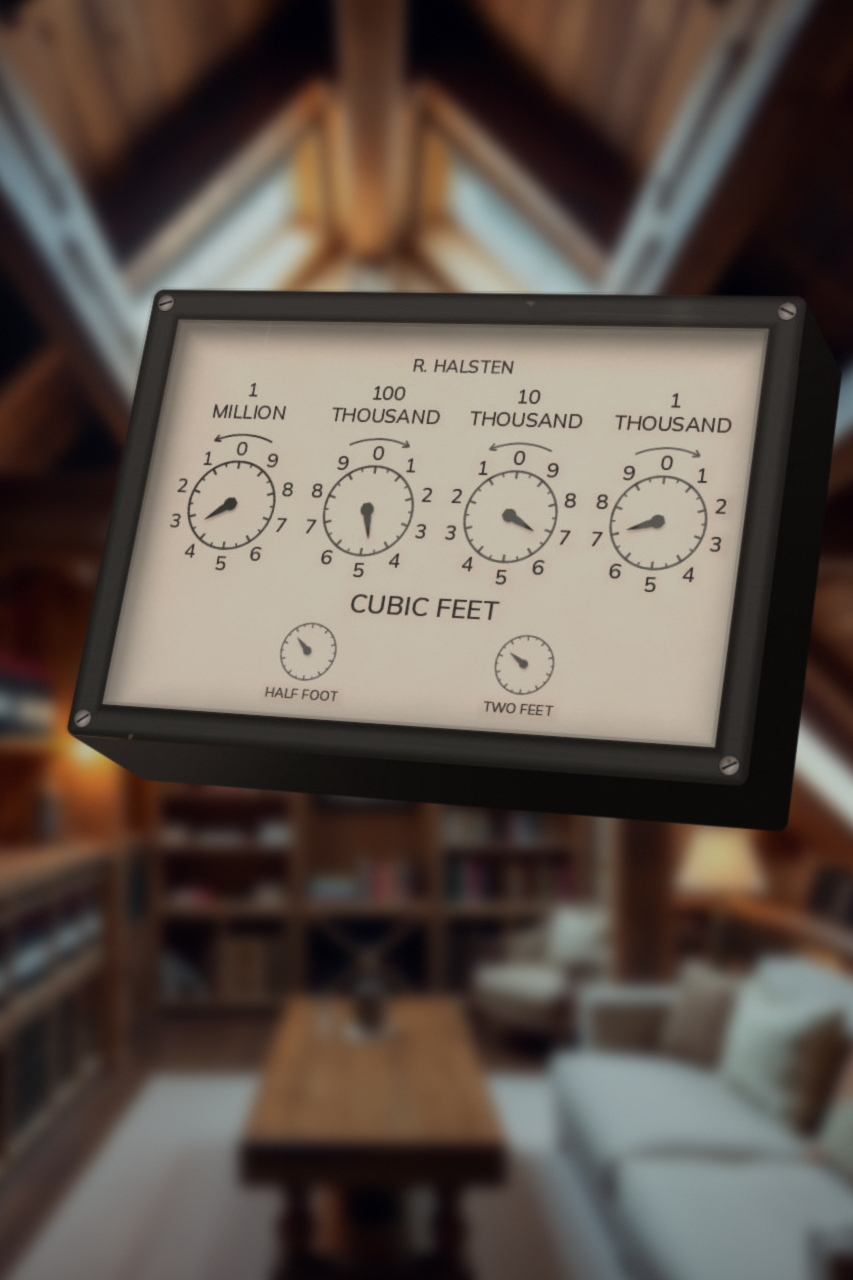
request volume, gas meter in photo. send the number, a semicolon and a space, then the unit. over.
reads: 346700; ft³
